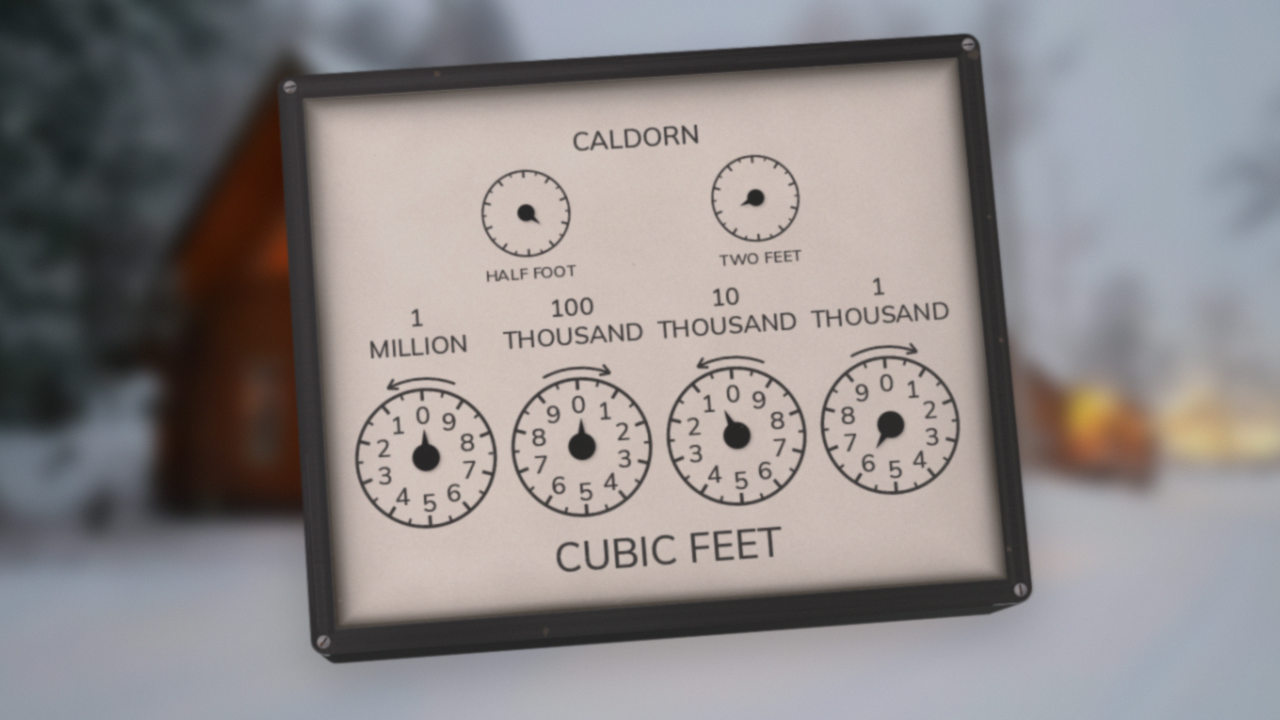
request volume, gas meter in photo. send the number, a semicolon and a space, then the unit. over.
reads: 600; ft³
